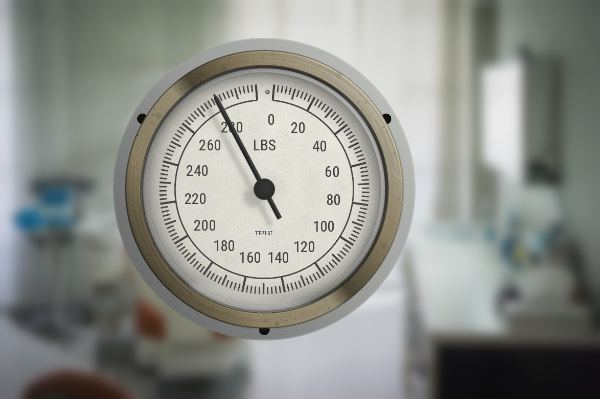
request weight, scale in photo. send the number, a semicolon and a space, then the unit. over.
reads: 280; lb
